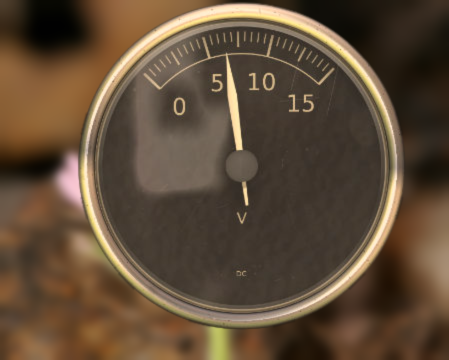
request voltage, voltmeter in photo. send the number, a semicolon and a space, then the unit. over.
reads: 6.5; V
